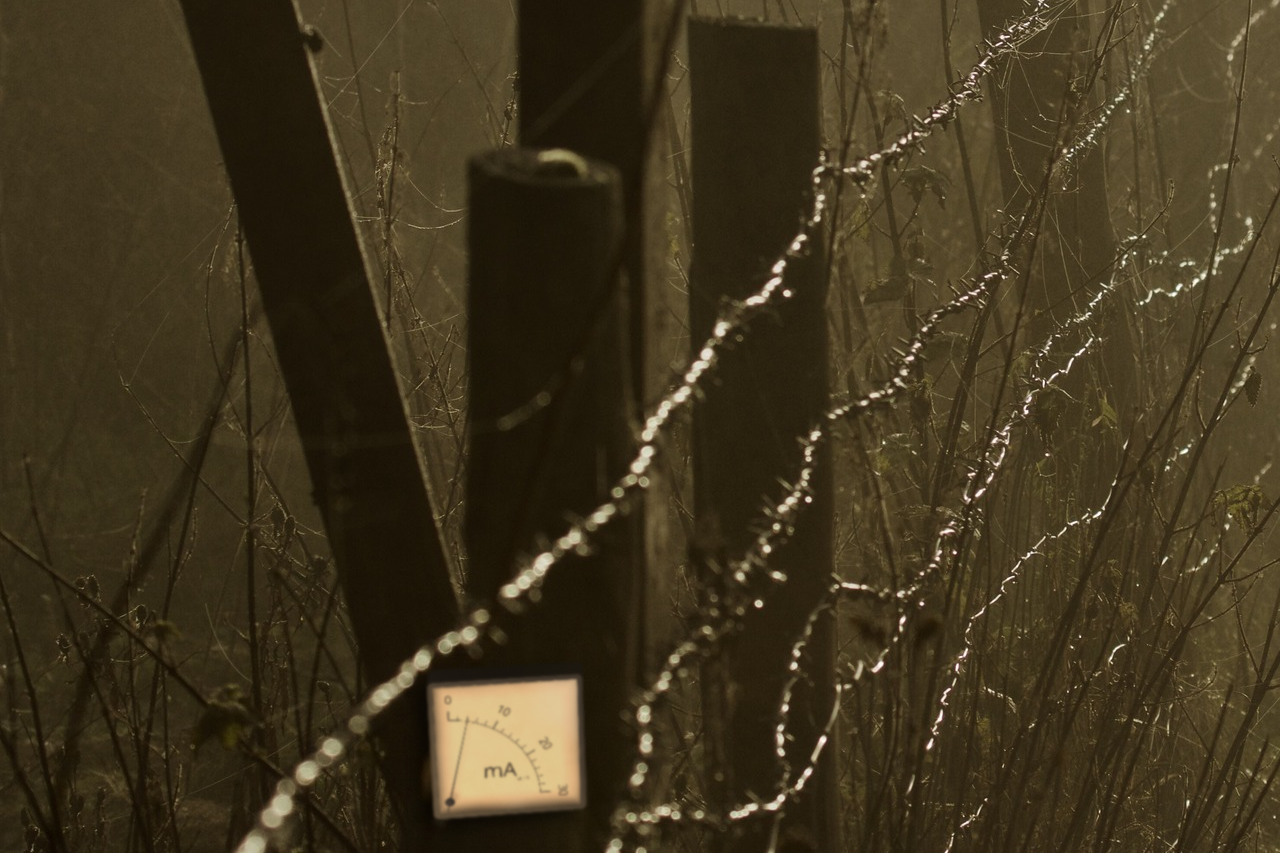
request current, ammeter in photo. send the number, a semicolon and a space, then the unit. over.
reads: 4; mA
